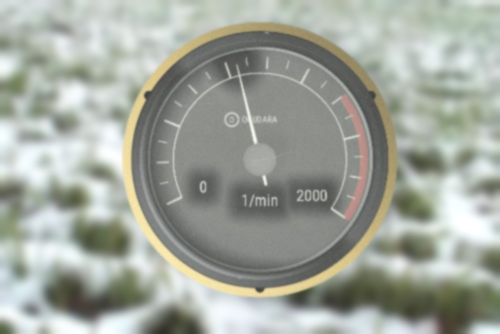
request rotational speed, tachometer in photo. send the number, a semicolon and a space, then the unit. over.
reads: 850; rpm
